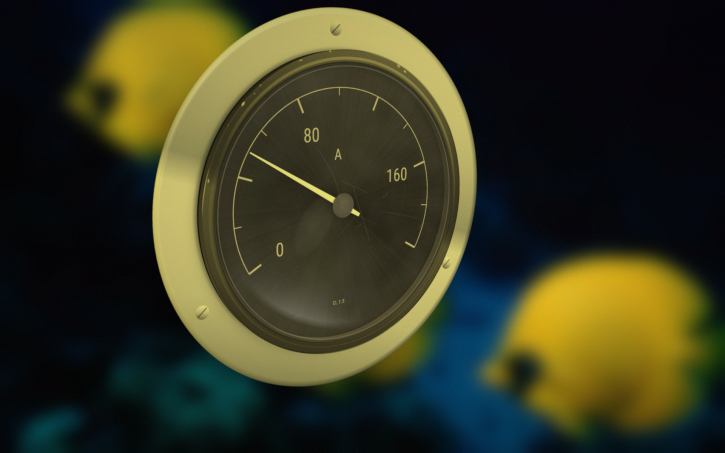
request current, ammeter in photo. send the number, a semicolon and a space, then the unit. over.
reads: 50; A
